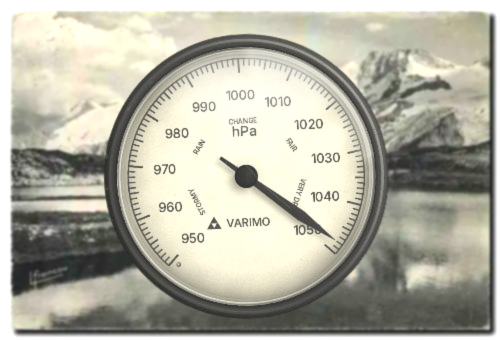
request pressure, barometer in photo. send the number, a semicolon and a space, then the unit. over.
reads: 1048; hPa
